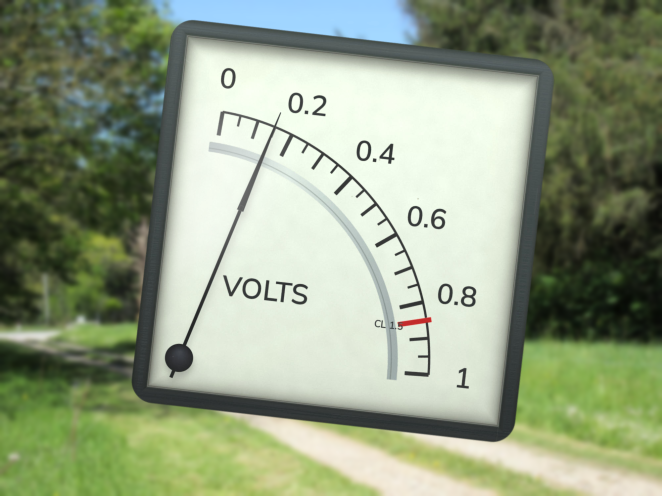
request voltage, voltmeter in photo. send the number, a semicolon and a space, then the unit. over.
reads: 0.15; V
